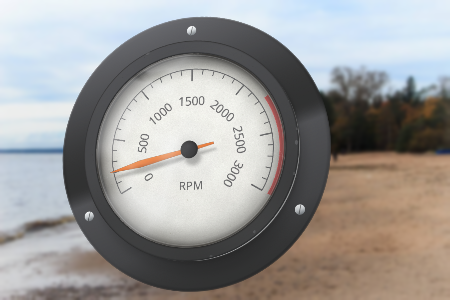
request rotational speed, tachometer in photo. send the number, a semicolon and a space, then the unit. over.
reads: 200; rpm
